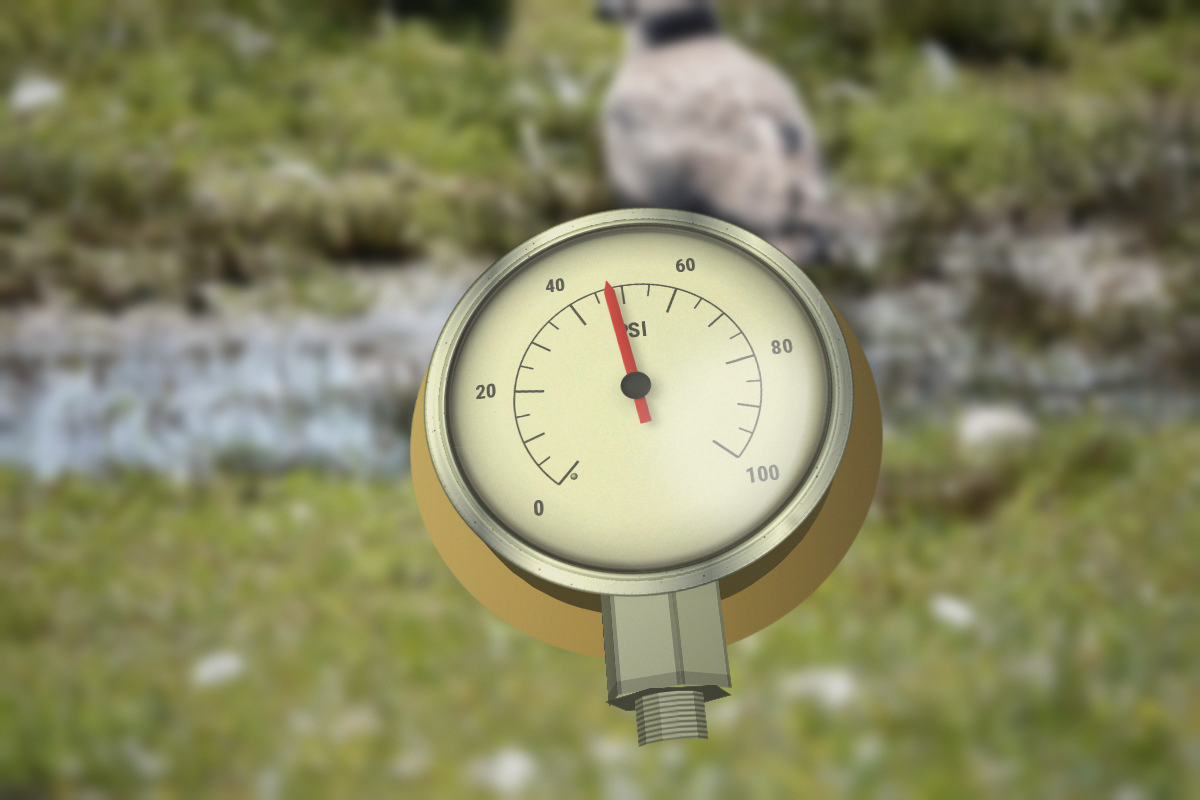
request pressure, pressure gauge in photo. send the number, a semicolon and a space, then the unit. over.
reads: 47.5; psi
